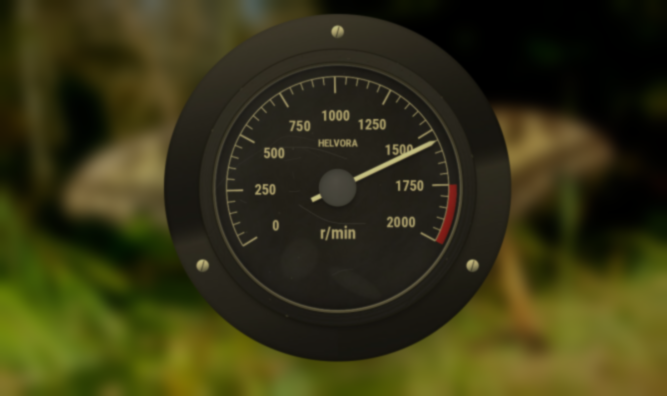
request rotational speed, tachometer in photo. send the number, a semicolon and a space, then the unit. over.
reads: 1550; rpm
